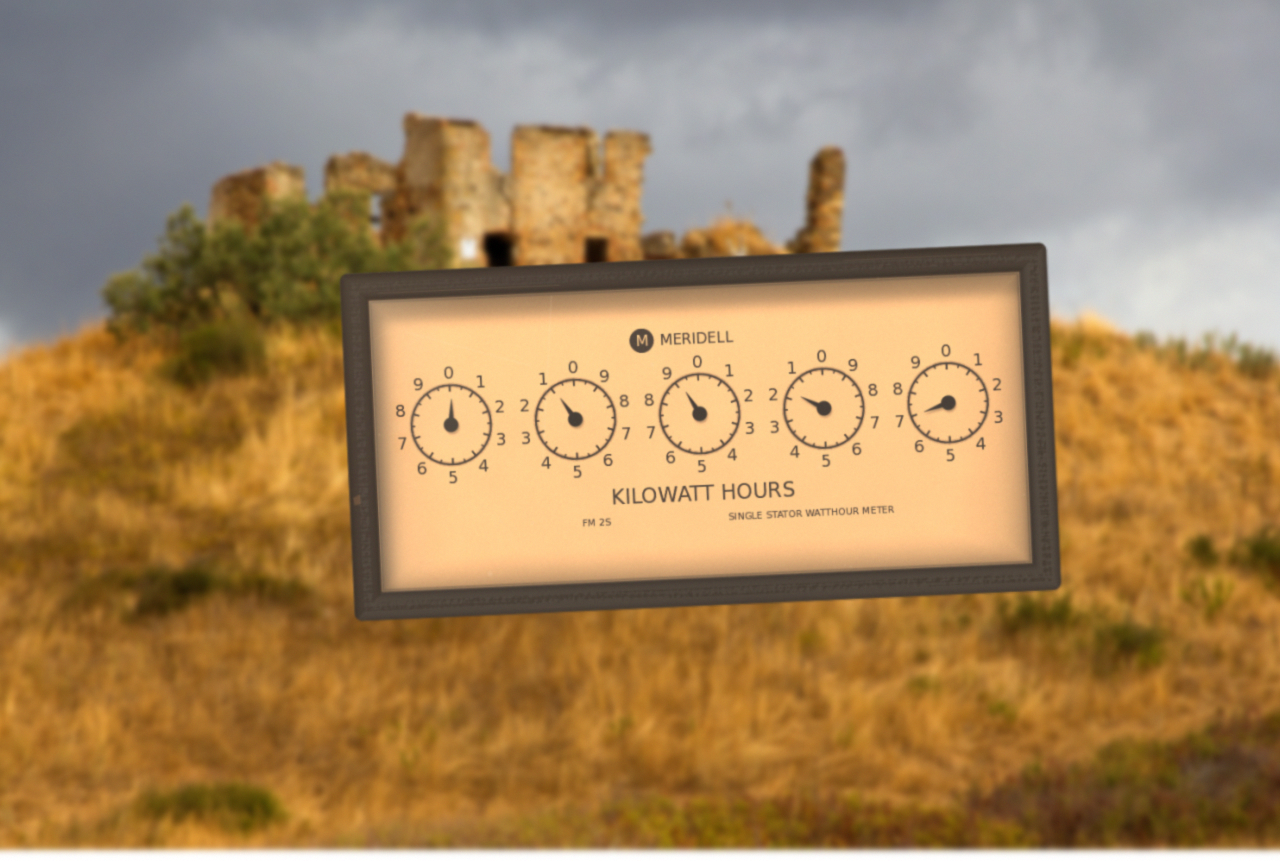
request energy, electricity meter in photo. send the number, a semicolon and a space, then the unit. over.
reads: 917; kWh
